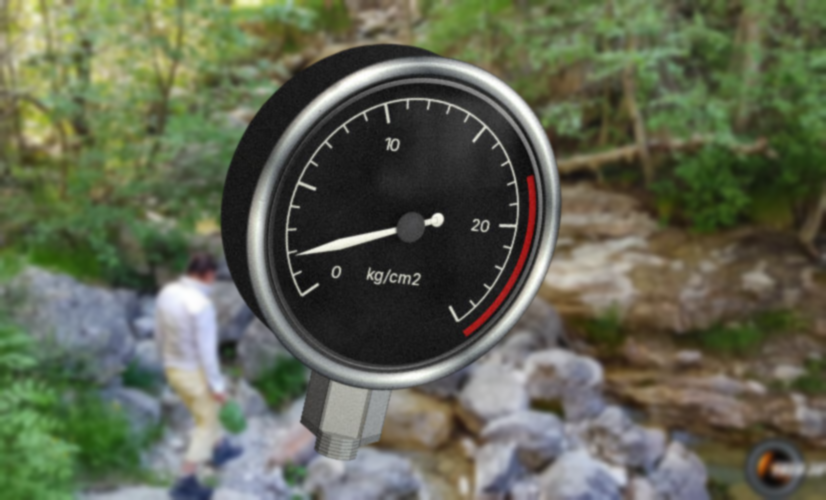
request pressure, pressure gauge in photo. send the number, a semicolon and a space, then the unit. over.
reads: 2; kg/cm²
